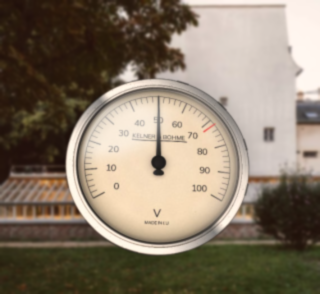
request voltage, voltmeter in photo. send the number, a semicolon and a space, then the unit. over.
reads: 50; V
